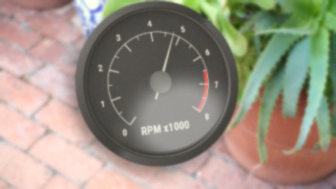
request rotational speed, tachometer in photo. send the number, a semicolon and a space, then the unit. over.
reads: 4750; rpm
